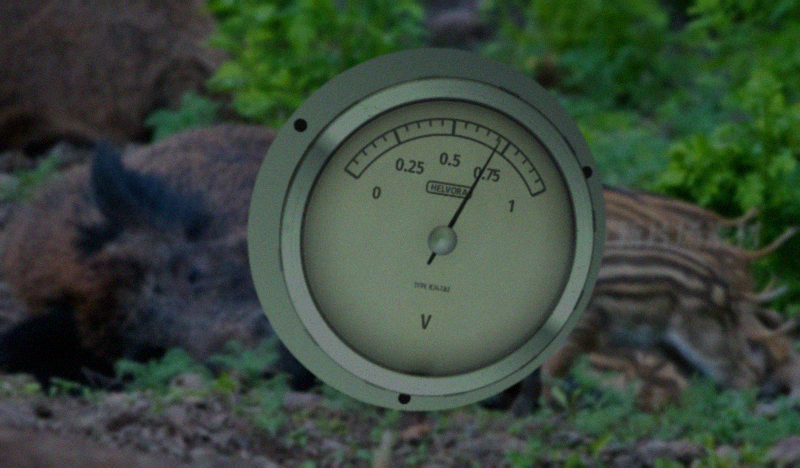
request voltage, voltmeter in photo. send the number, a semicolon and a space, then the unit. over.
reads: 0.7; V
